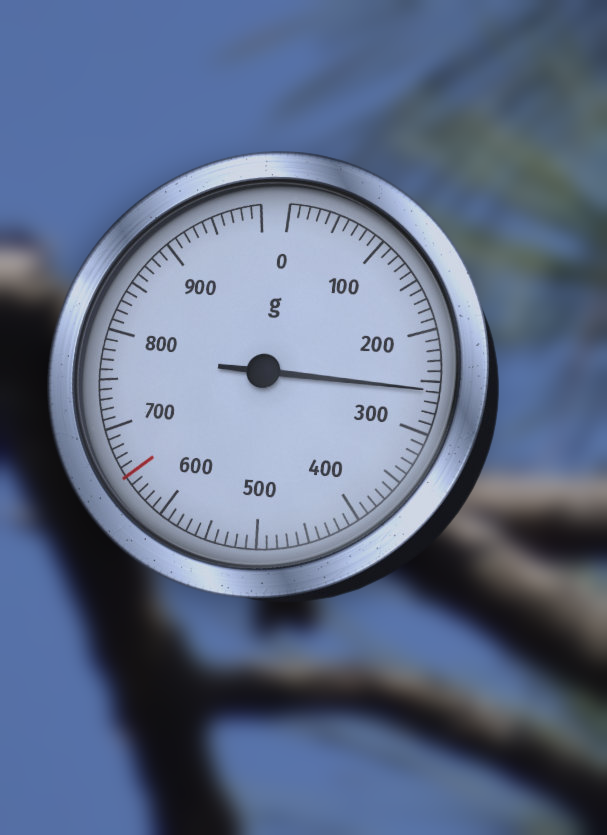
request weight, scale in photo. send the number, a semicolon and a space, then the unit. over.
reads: 260; g
